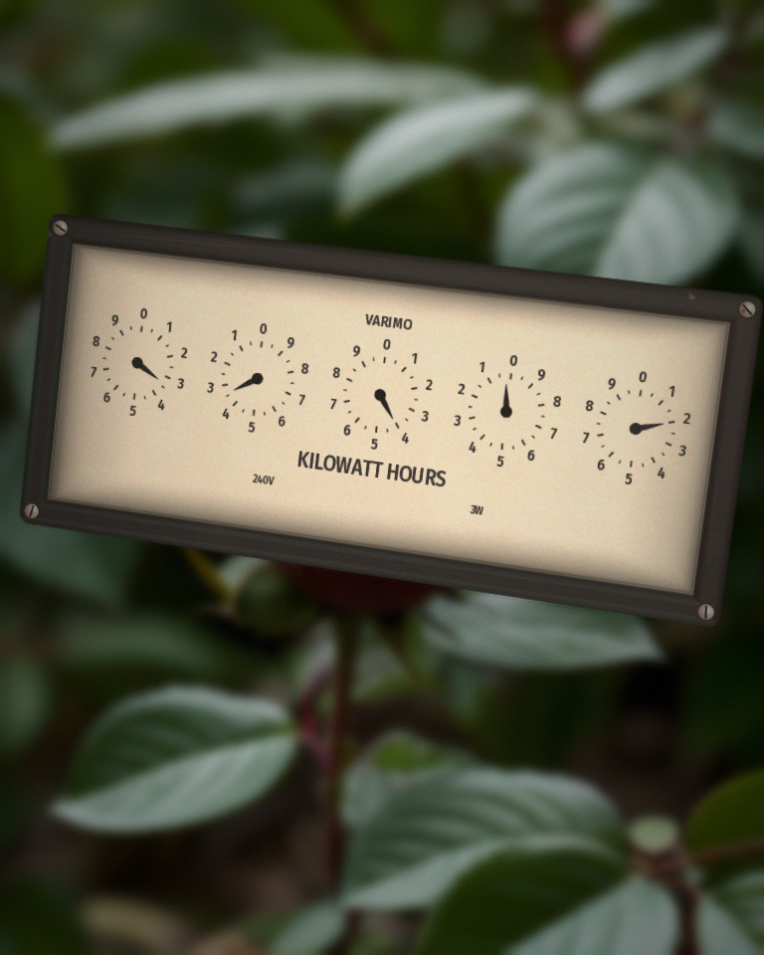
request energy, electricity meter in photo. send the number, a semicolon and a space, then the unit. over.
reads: 33402; kWh
